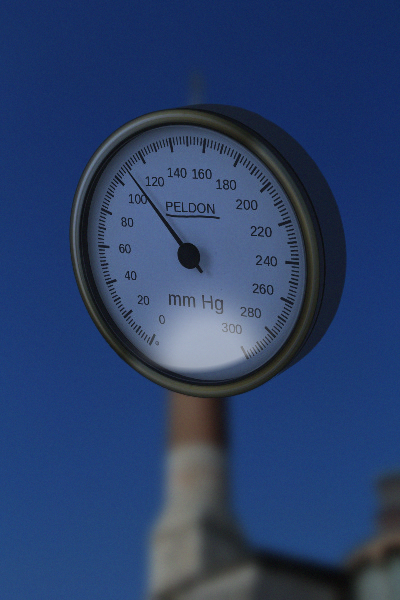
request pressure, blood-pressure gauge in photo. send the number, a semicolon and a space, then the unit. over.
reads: 110; mmHg
